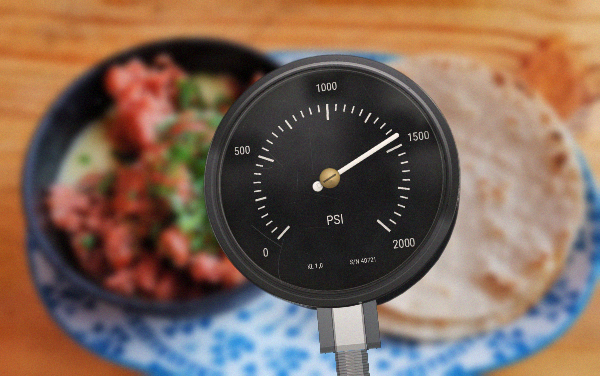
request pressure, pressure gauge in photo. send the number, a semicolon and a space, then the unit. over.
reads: 1450; psi
